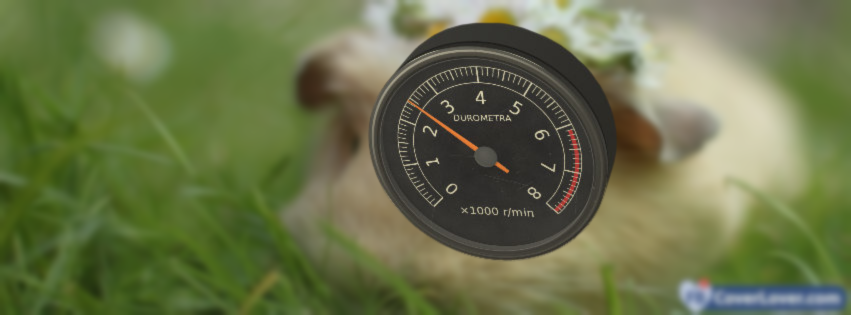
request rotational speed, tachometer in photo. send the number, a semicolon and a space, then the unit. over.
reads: 2500; rpm
